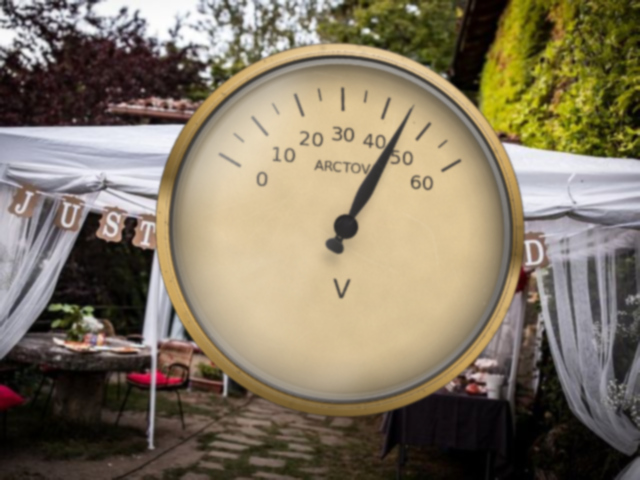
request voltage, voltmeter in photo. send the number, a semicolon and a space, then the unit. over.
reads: 45; V
